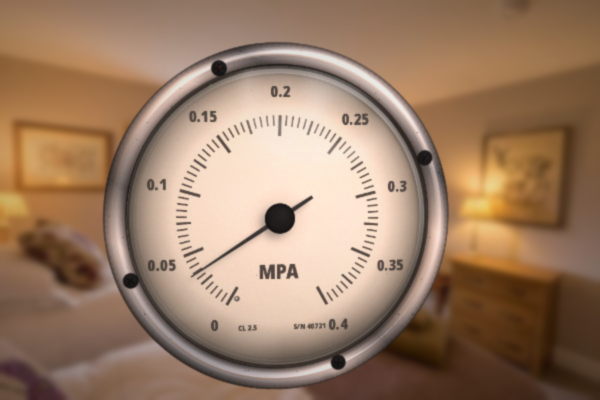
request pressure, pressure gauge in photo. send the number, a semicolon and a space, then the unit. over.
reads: 0.035; MPa
